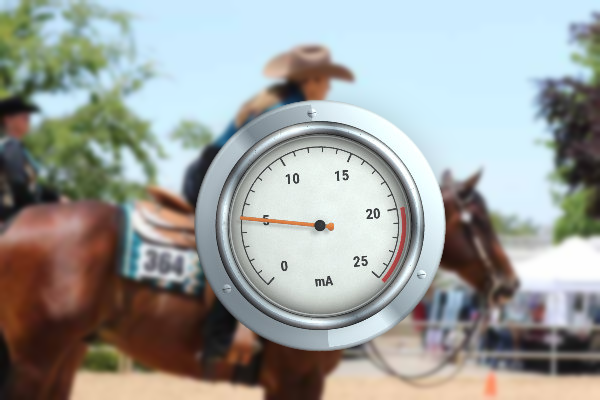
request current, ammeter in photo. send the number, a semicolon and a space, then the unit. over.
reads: 5; mA
